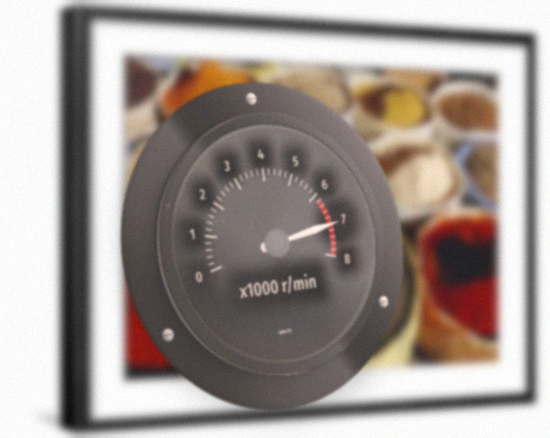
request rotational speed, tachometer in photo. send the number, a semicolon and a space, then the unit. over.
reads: 7000; rpm
